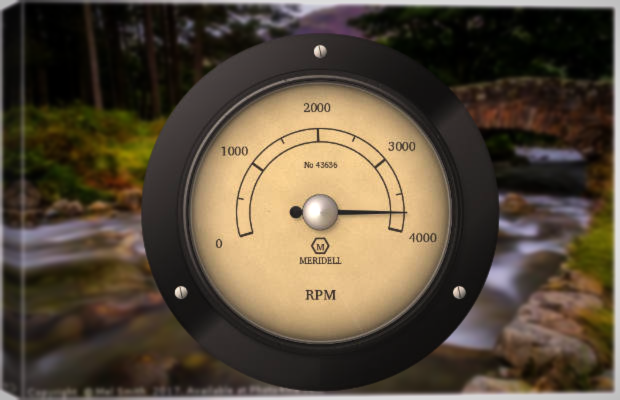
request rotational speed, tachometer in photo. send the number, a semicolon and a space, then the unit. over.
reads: 3750; rpm
